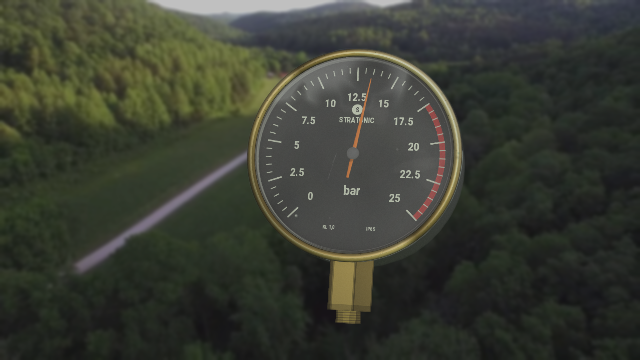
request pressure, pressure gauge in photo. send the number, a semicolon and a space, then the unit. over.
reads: 13.5; bar
